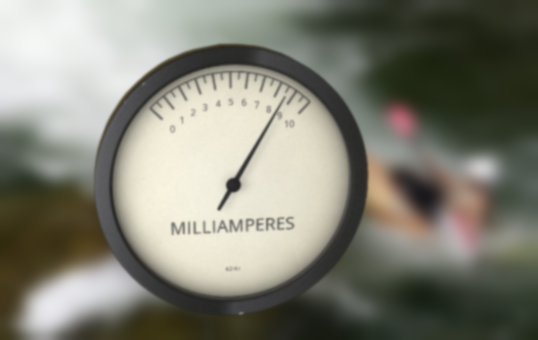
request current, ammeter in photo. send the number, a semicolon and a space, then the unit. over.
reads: 8.5; mA
